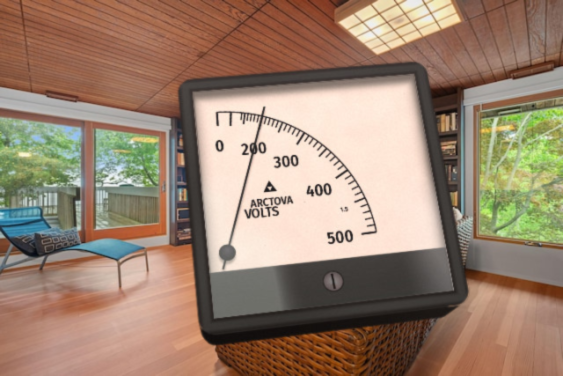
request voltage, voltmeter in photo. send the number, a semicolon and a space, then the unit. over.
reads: 200; V
